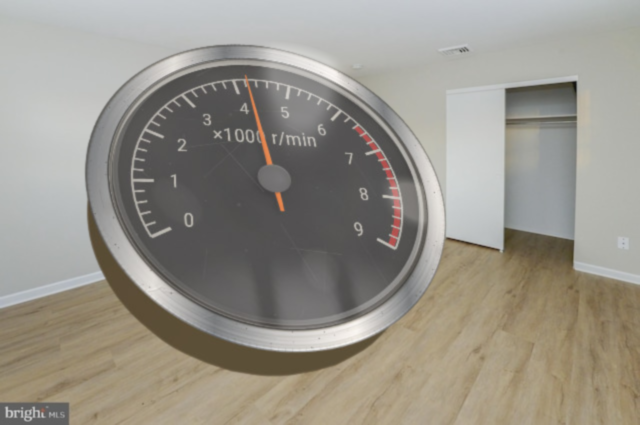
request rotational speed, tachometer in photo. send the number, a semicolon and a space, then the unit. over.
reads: 4200; rpm
